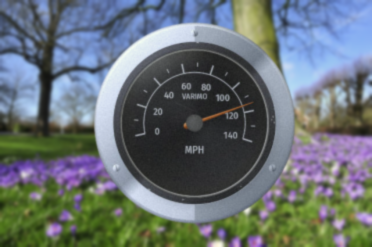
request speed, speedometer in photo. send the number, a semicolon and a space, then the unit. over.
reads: 115; mph
